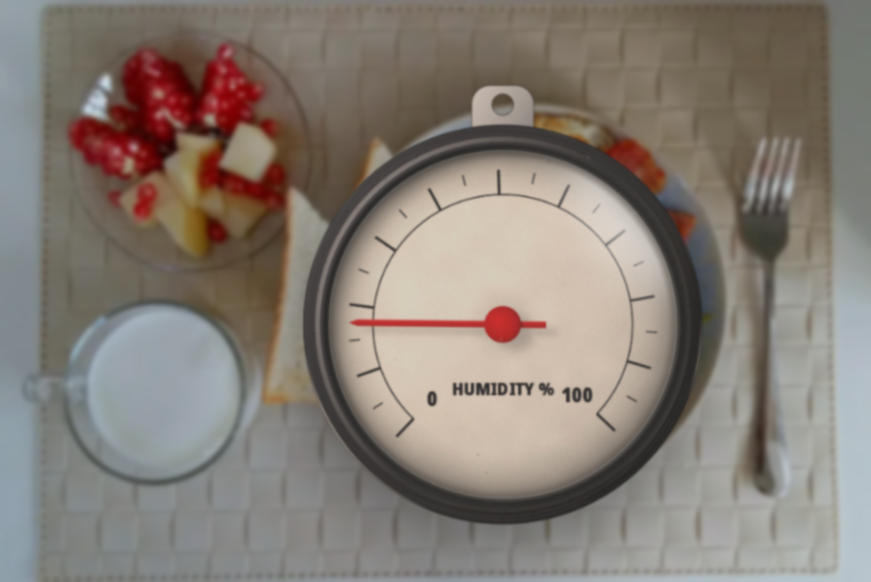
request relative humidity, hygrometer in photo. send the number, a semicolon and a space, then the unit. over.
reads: 17.5; %
